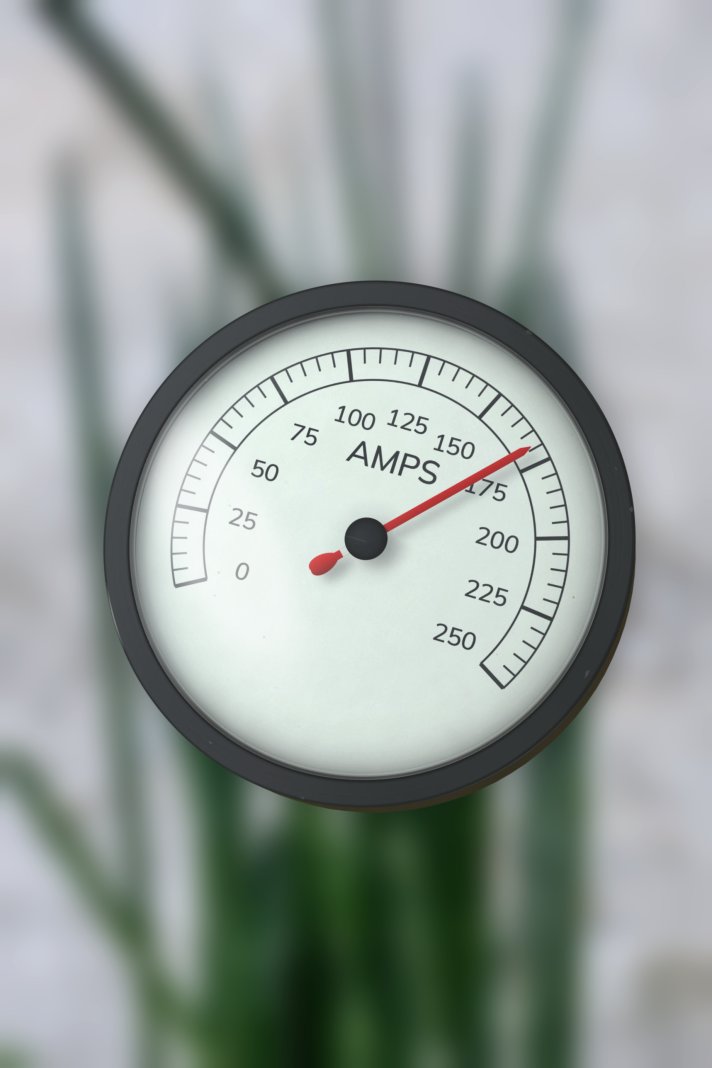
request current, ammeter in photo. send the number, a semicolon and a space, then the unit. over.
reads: 170; A
